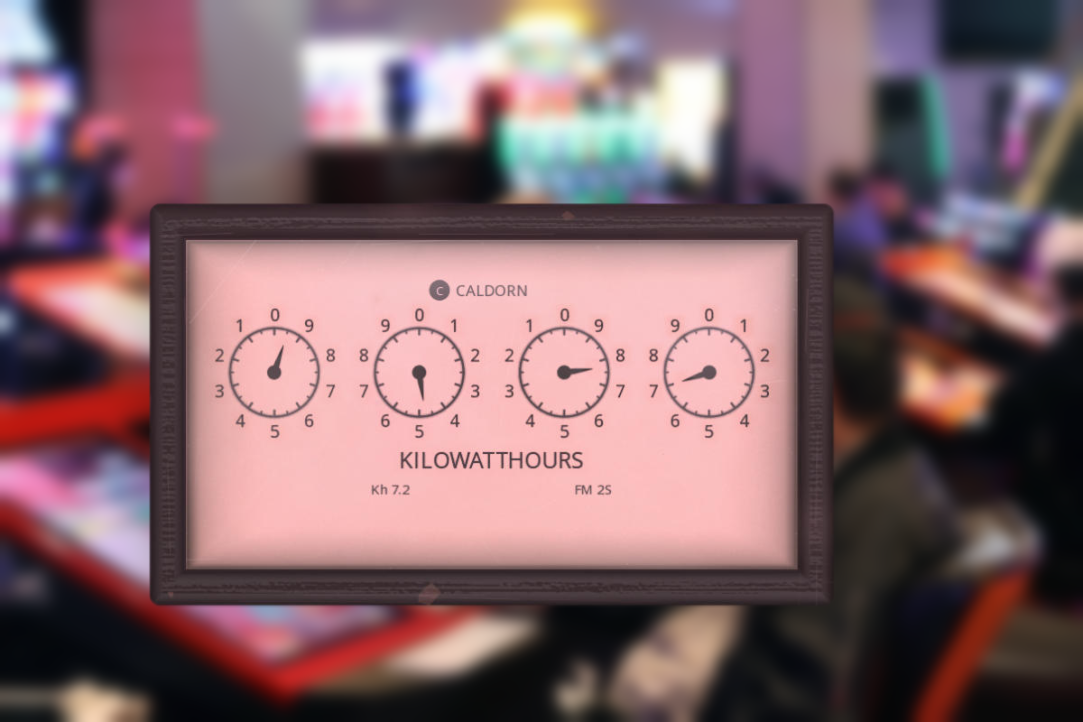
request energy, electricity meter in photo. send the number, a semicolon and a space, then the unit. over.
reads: 9477; kWh
